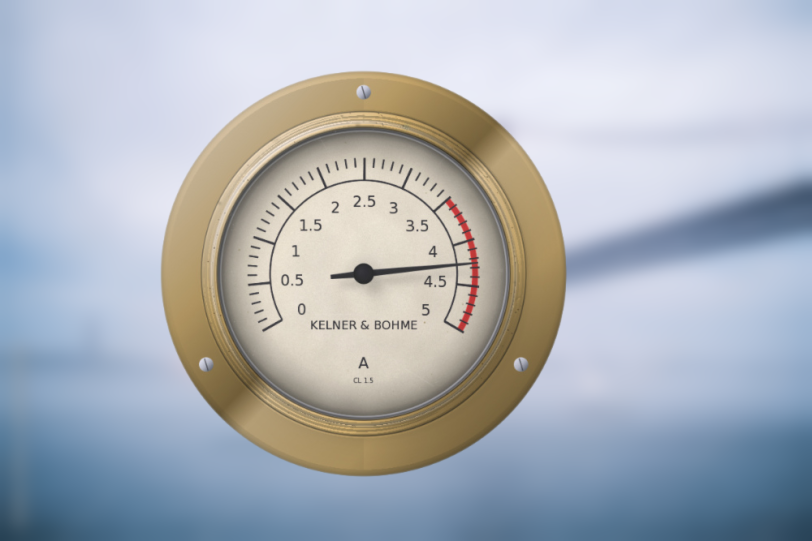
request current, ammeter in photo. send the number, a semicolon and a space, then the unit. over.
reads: 4.25; A
